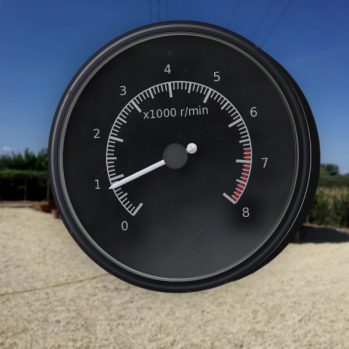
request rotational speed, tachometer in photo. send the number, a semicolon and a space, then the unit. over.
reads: 800; rpm
